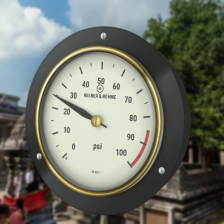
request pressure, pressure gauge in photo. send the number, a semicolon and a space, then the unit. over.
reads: 25; psi
